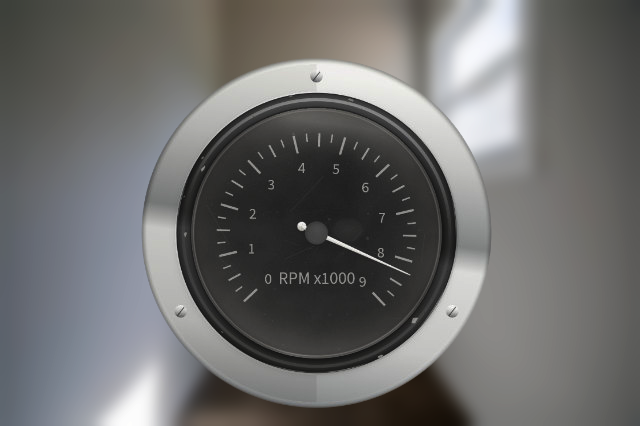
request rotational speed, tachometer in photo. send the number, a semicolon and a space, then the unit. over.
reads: 8250; rpm
